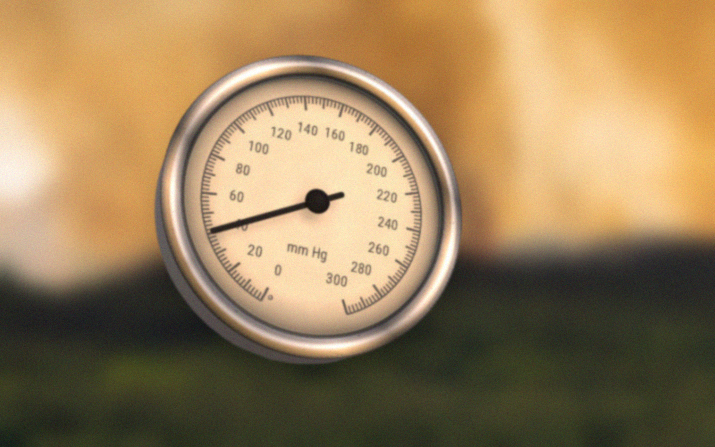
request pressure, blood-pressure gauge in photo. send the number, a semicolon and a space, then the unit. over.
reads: 40; mmHg
